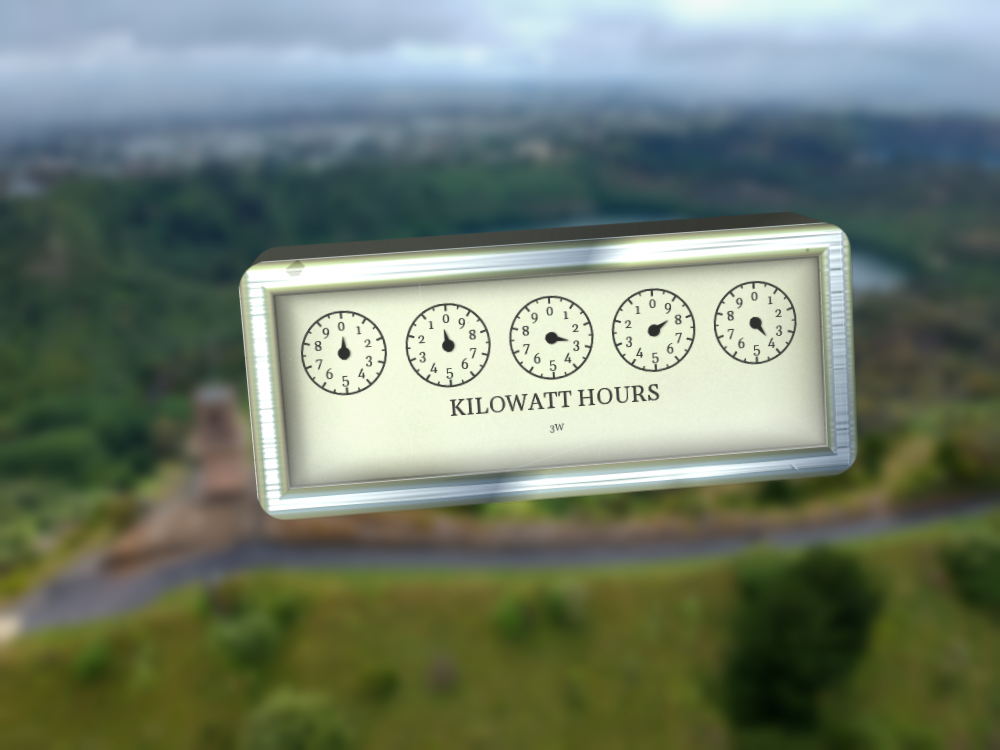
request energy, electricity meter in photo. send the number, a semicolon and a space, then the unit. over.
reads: 284; kWh
